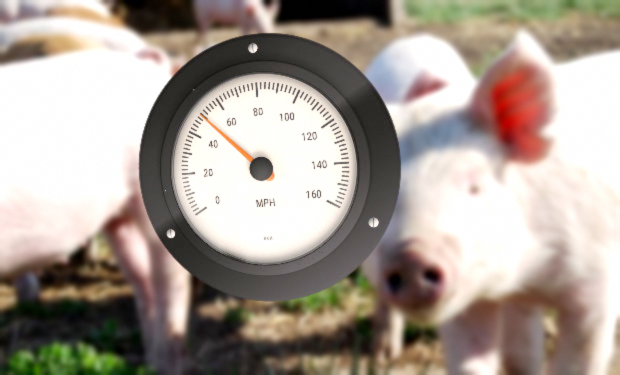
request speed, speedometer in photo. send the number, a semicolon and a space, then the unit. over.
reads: 50; mph
